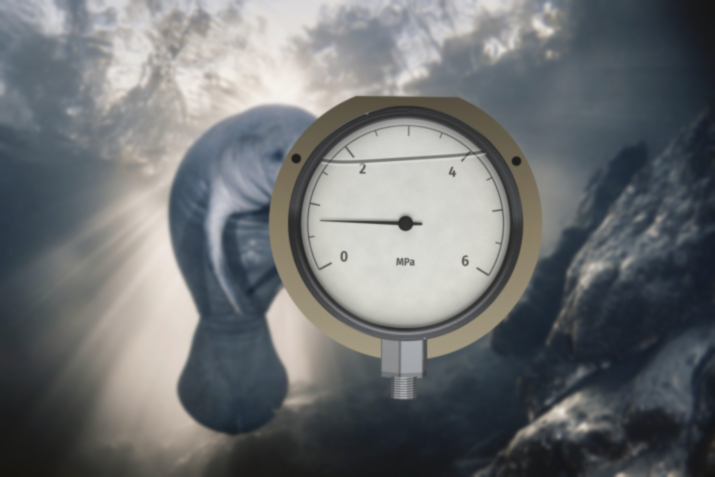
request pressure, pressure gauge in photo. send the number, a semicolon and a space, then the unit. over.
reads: 0.75; MPa
